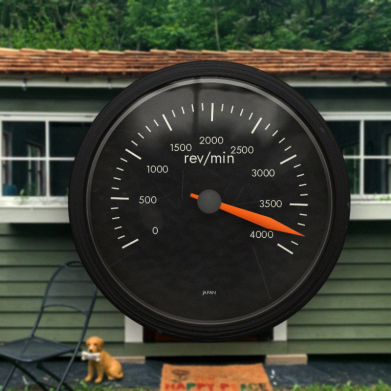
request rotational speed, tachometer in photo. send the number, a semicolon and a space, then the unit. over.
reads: 3800; rpm
